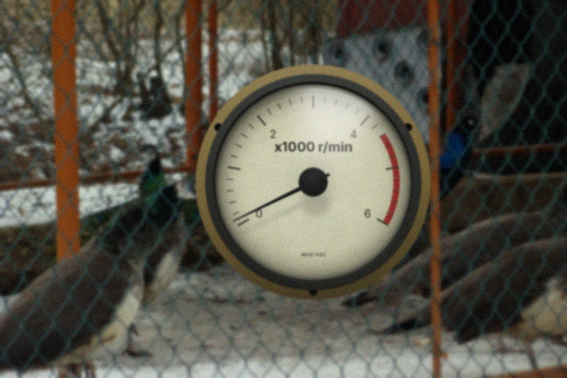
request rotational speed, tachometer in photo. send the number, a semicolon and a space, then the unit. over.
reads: 100; rpm
